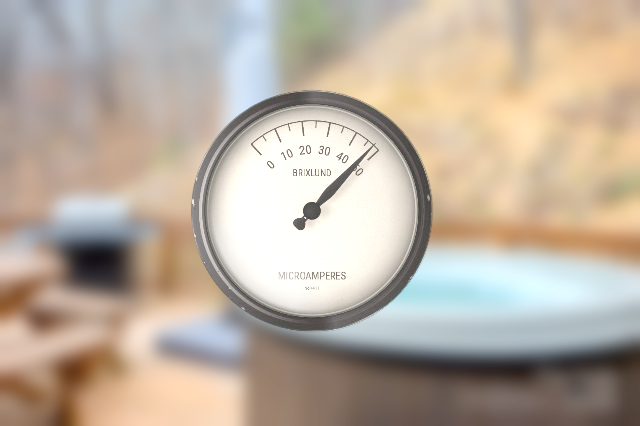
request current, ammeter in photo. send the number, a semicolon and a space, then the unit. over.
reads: 47.5; µA
